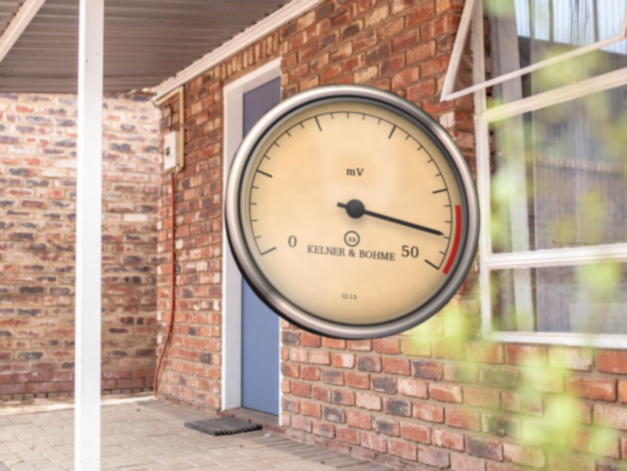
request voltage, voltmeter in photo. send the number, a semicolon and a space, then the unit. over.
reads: 46; mV
